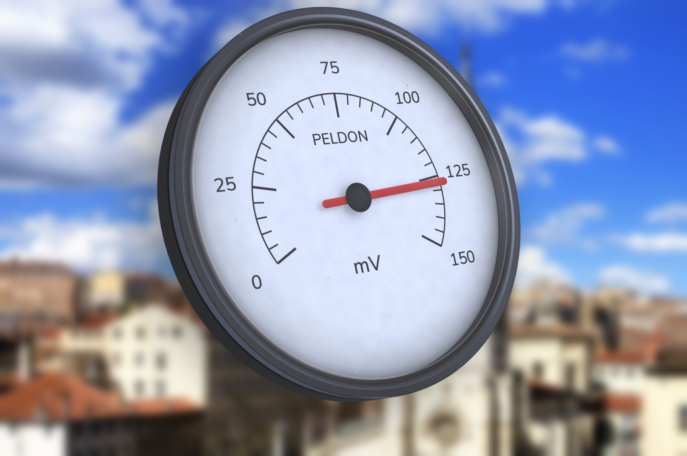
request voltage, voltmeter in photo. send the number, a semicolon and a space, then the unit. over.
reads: 127.5; mV
